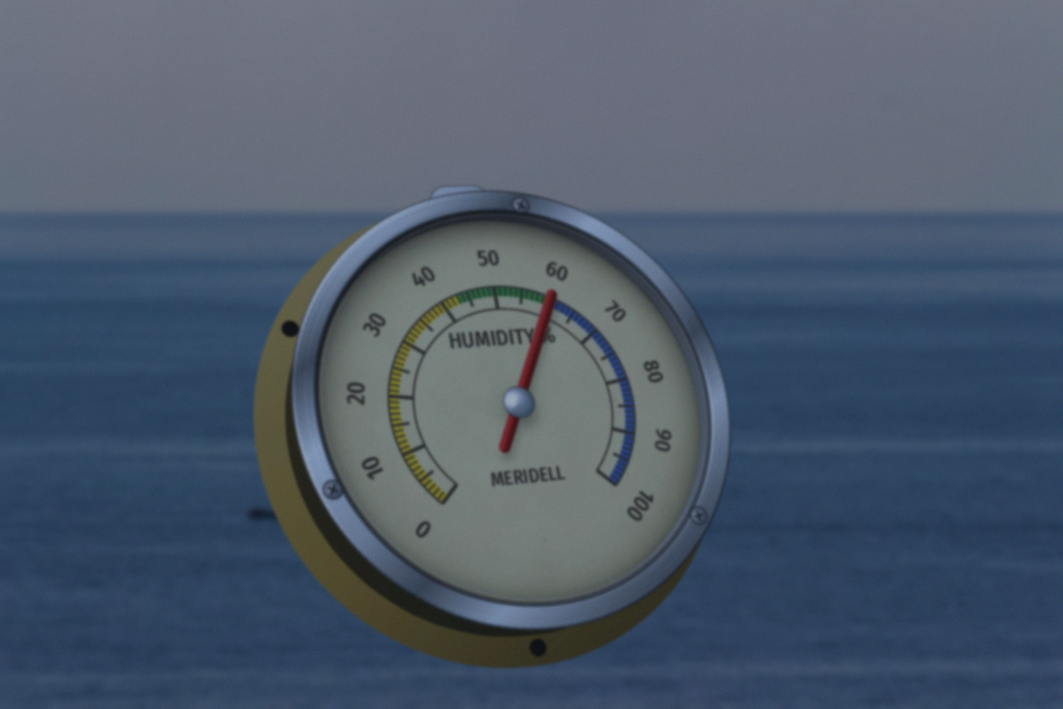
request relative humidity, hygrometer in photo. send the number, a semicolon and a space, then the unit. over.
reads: 60; %
